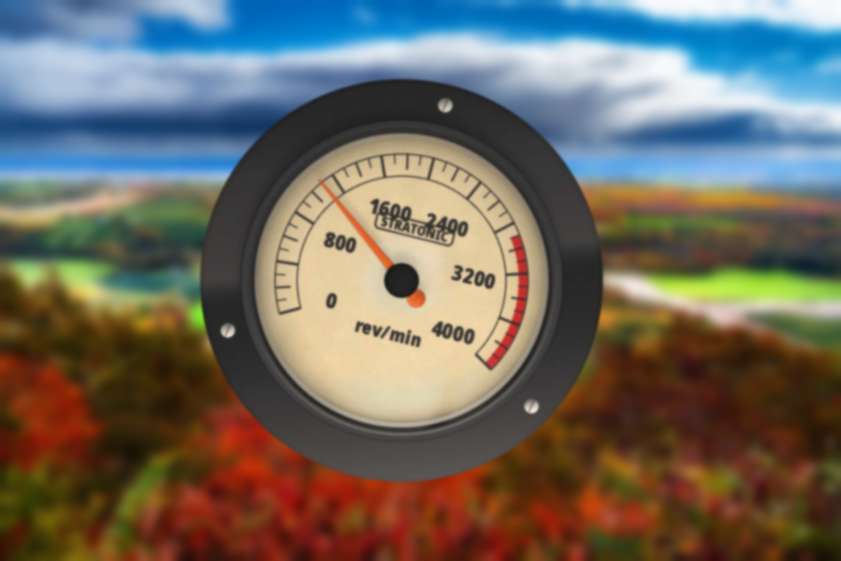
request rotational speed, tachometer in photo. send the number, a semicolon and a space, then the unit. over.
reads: 1100; rpm
